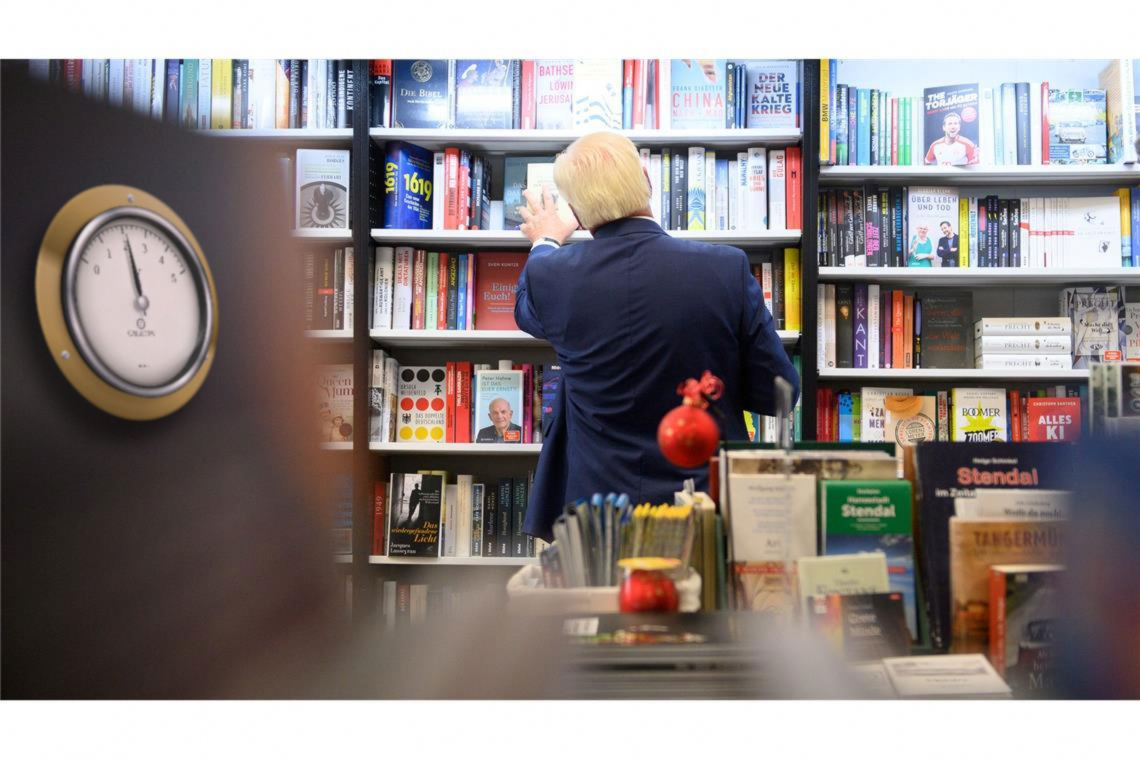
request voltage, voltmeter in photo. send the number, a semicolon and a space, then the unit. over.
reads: 2; V
